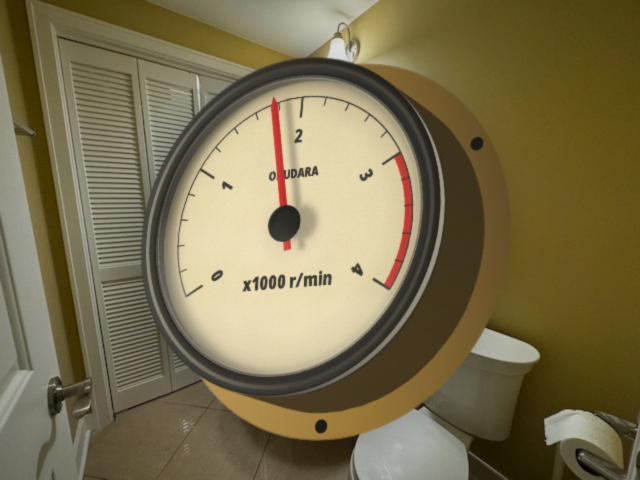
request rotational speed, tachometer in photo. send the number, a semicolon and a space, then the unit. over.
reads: 1800; rpm
